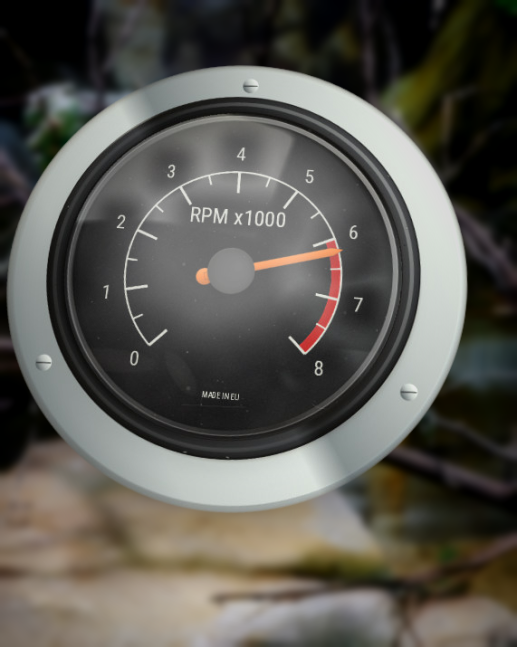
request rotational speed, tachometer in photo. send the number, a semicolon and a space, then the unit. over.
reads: 6250; rpm
